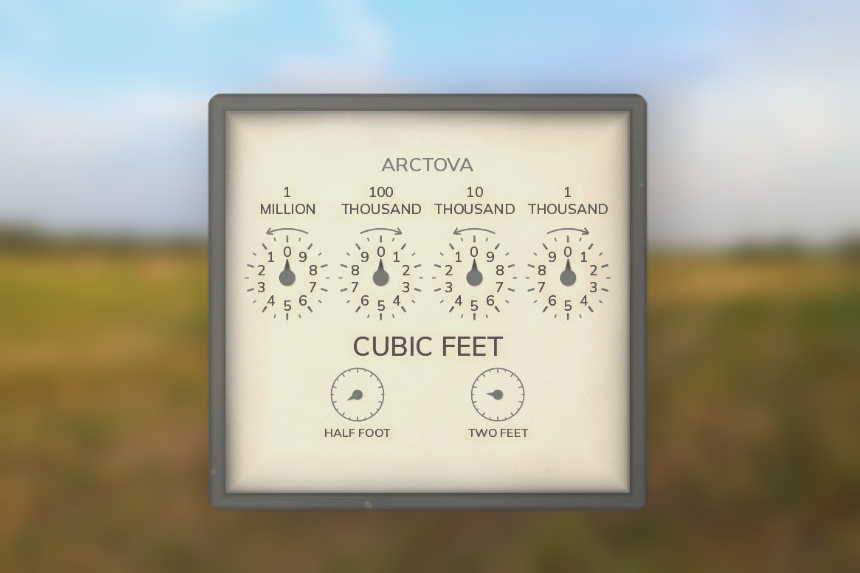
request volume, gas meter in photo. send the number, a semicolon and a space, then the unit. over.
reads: 0; ft³
